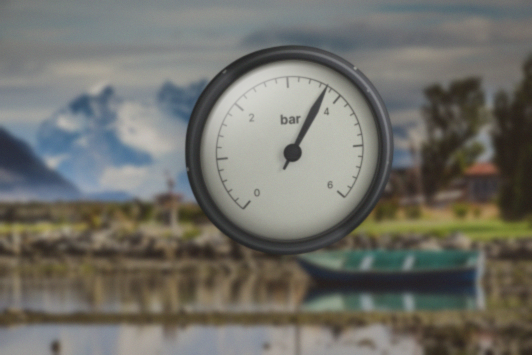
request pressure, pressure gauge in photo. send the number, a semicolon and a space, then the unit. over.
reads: 3.7; bar
